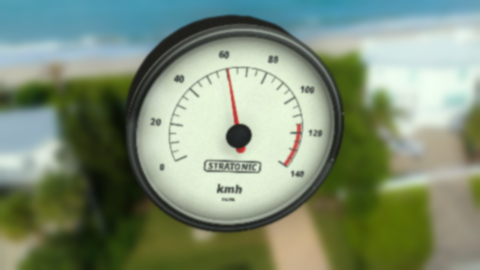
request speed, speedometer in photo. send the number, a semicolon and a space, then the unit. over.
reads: 60; km/h
